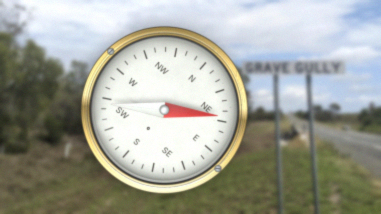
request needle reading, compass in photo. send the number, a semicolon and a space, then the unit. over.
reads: 55; °
